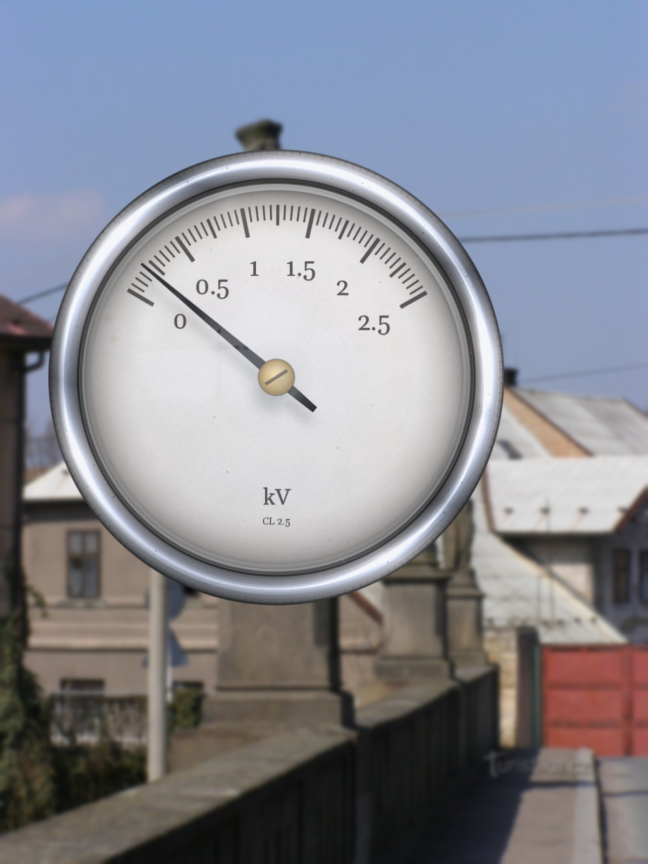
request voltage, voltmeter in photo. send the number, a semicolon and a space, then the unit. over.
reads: 0.2; kV
